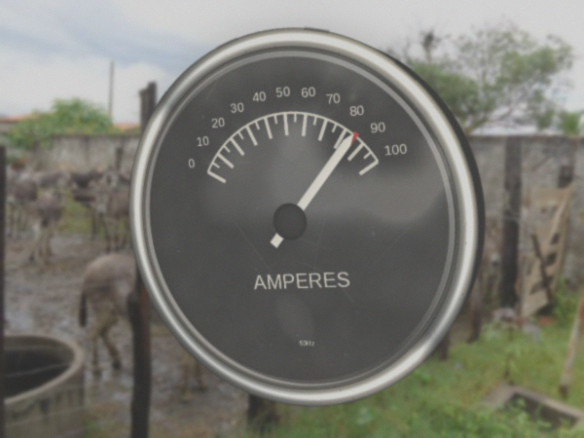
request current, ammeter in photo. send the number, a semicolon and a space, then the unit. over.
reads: 85; A
